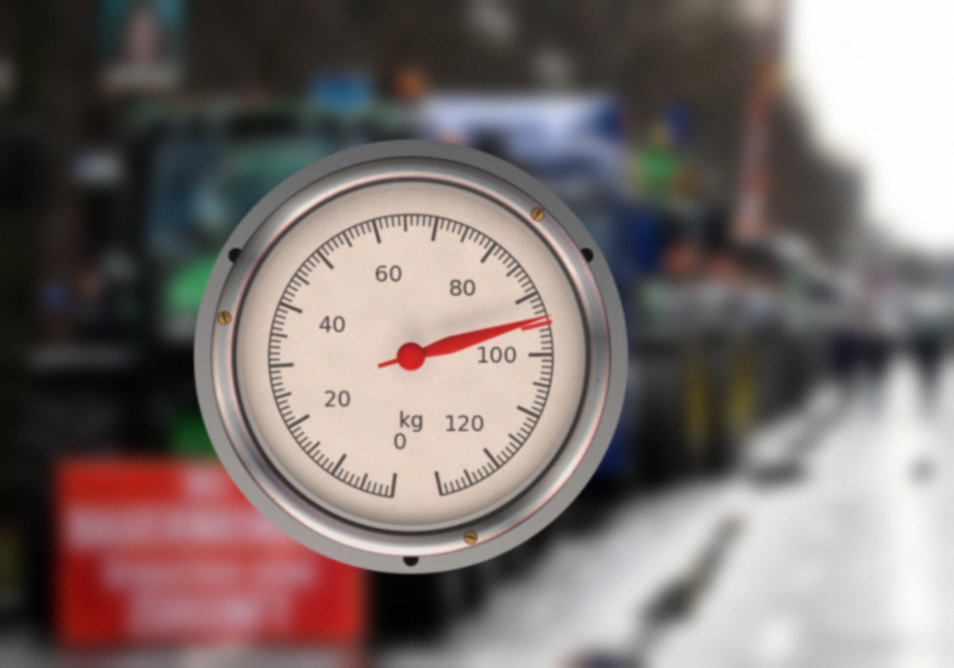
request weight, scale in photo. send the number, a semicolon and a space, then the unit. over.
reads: 94; kg
